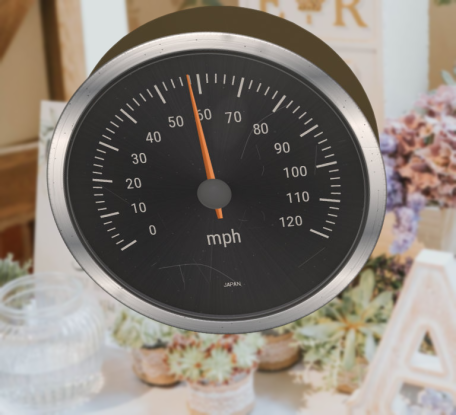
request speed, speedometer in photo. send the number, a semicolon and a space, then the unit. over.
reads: 58; mph
